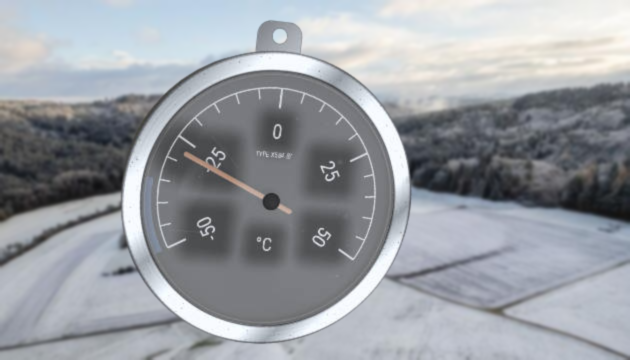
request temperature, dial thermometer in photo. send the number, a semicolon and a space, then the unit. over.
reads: -27.5; °C
